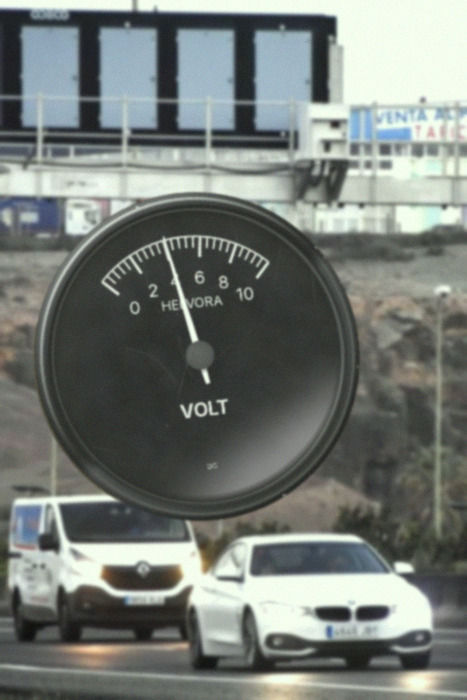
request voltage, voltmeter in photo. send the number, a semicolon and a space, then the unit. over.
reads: 4; V
